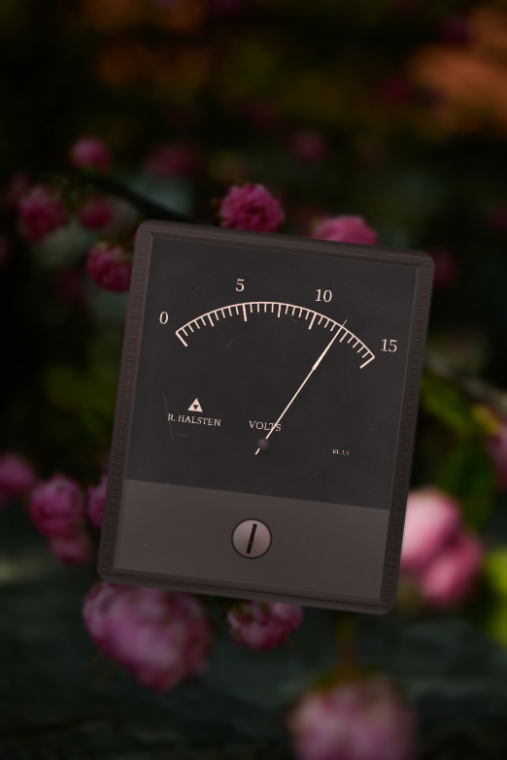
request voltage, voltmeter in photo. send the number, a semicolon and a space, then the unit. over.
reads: 12; V
